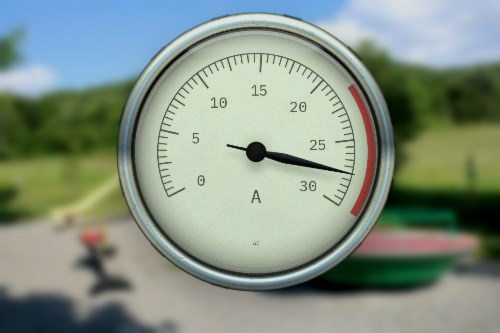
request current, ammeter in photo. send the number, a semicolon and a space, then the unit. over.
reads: 27.5; A
